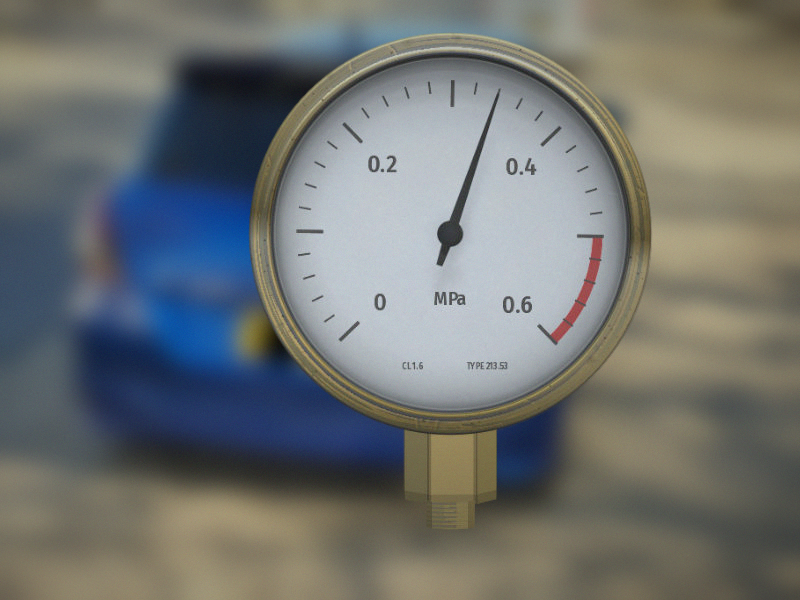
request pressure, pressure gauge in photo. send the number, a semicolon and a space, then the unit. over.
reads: 0.34; MPa
